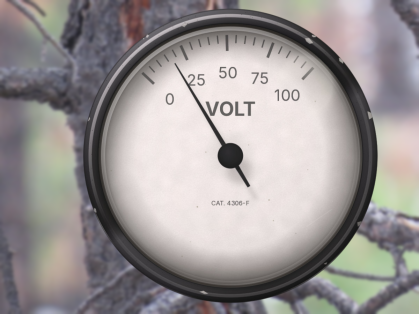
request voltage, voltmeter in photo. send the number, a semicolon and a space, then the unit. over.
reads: 17.5; V
